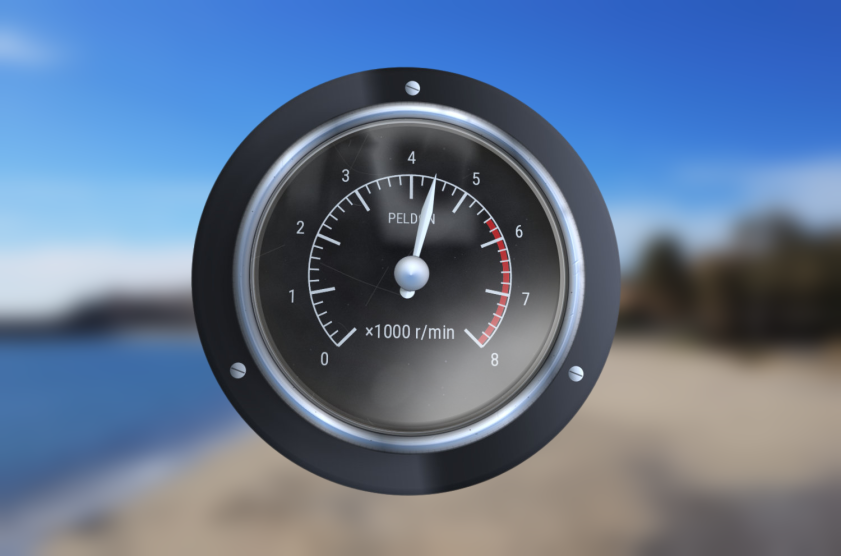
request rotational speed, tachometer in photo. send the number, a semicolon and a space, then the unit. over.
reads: 4400; rpm
